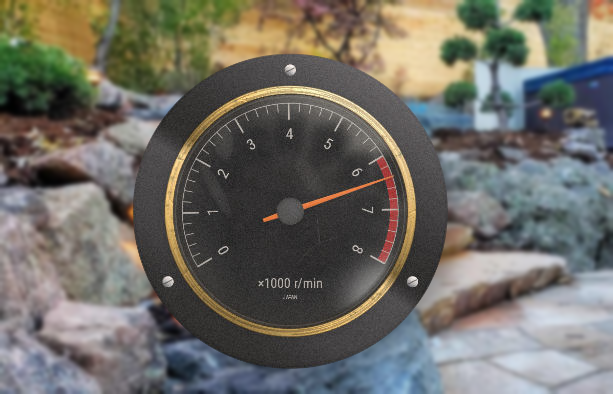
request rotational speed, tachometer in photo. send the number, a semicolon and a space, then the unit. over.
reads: 6400; rpm
